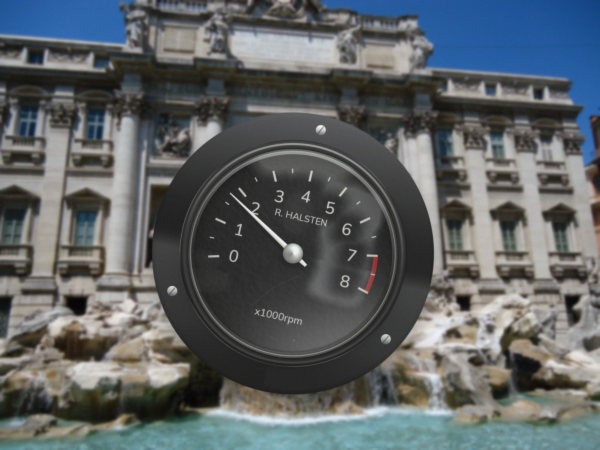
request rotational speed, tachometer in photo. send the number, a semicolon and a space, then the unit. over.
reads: 1750; rpm
